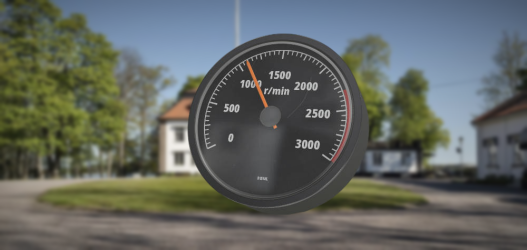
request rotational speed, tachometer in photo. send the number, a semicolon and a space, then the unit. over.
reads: 1100; rpm
